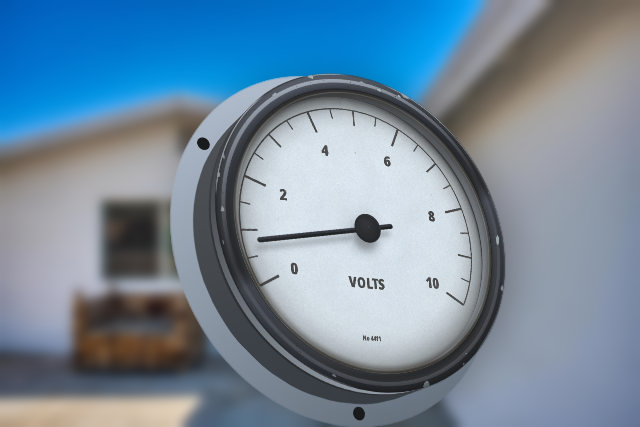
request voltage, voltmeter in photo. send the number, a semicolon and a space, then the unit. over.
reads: 0.75; V
